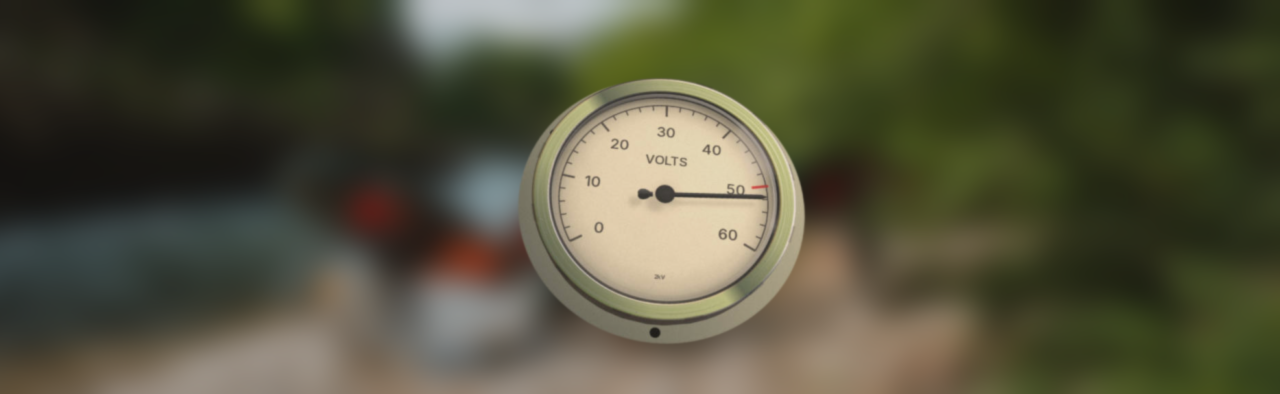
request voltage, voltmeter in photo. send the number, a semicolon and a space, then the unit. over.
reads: 52; V
